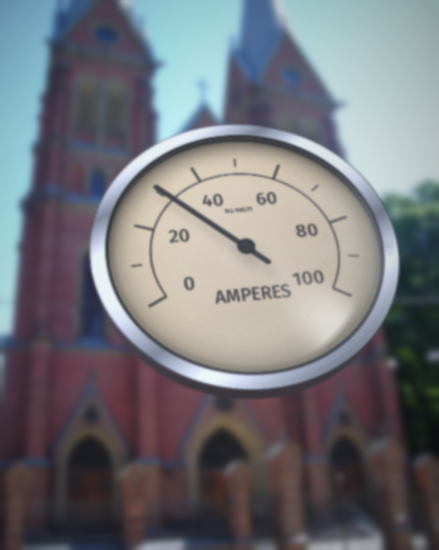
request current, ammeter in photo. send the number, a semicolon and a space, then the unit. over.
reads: 30; A
